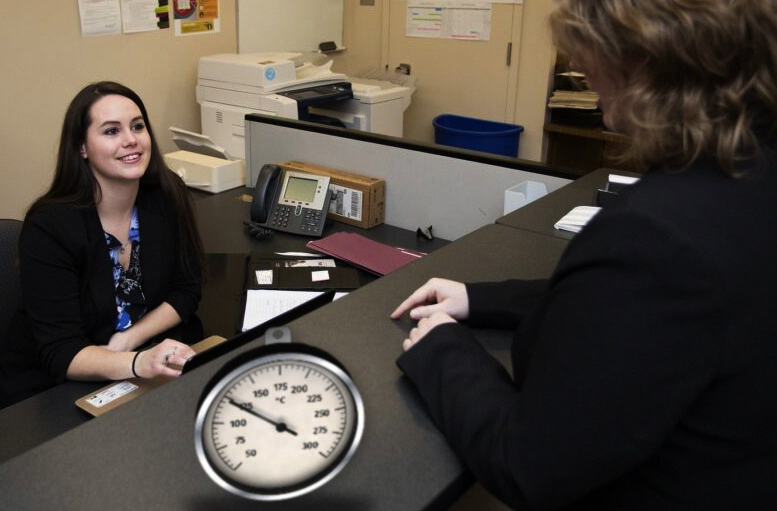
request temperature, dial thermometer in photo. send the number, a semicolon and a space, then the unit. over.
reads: 125; °C
